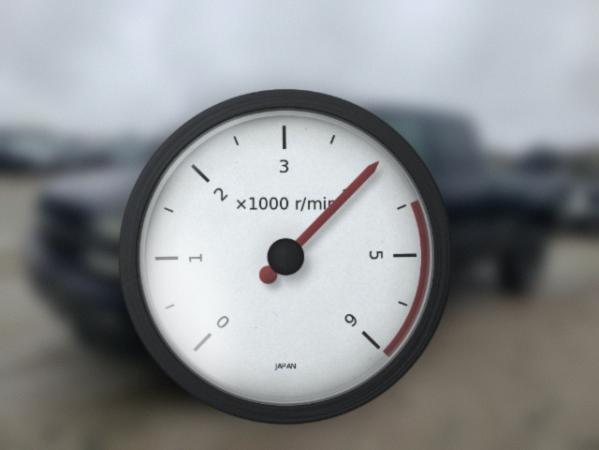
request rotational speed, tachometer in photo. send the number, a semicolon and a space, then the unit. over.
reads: 4000; rpm
